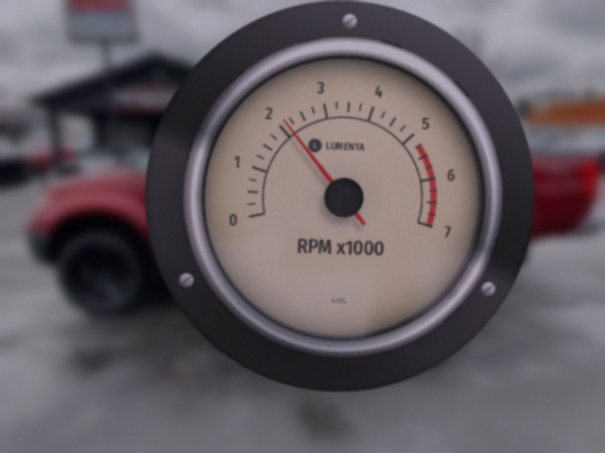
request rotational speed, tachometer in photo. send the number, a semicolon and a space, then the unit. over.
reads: 2125; rpm
